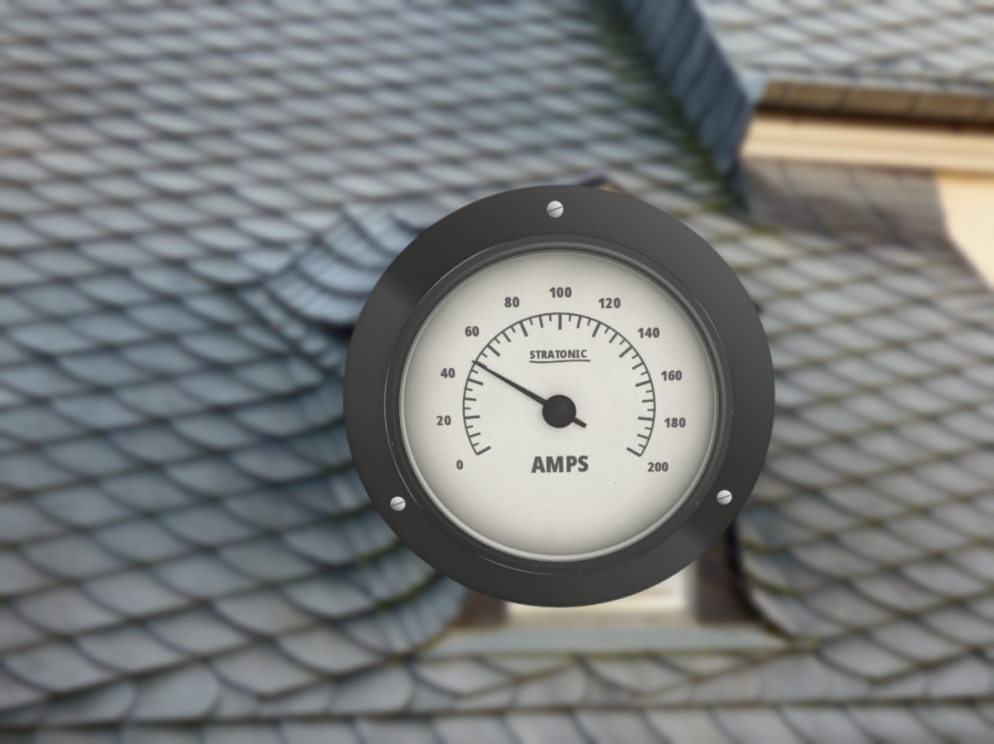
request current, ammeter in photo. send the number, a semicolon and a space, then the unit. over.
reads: 50; A
